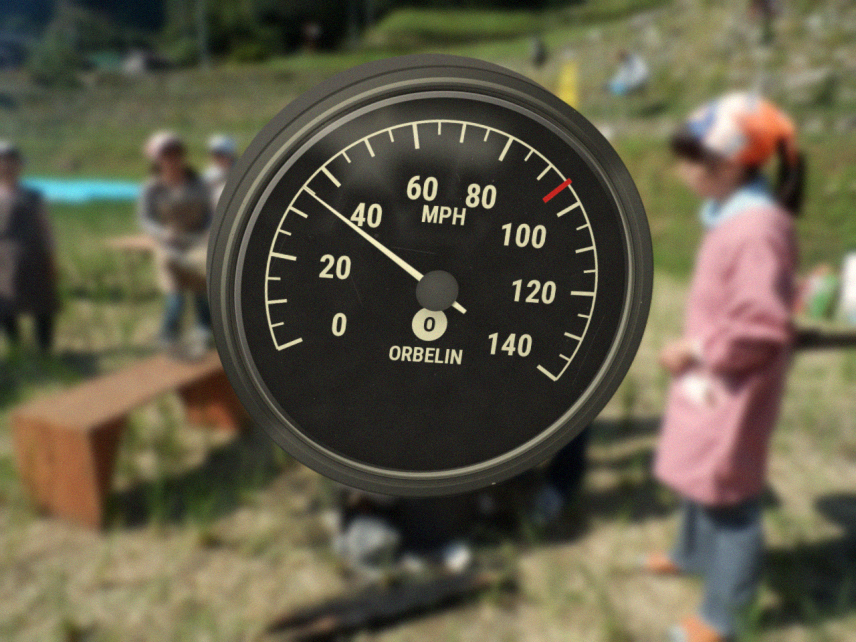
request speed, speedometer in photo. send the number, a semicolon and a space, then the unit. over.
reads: 35; mph
